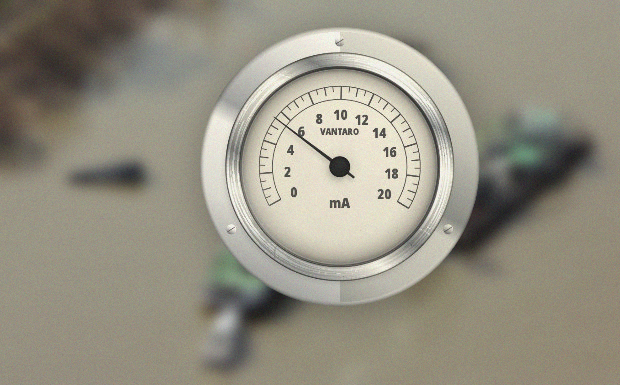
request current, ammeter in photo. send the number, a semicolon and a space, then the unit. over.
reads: 5.5; mA
